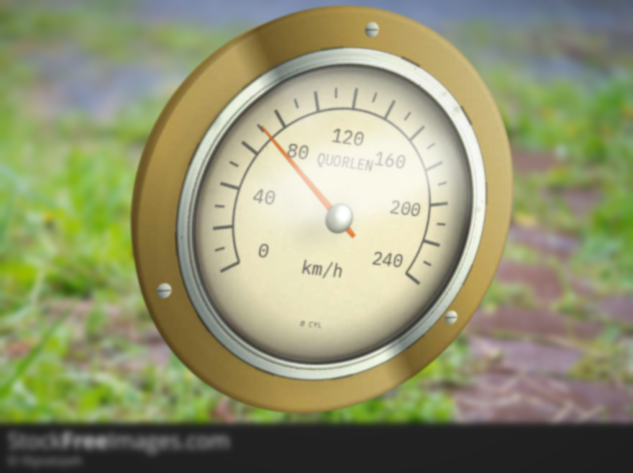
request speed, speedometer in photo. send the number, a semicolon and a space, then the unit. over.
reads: 70; km/h
